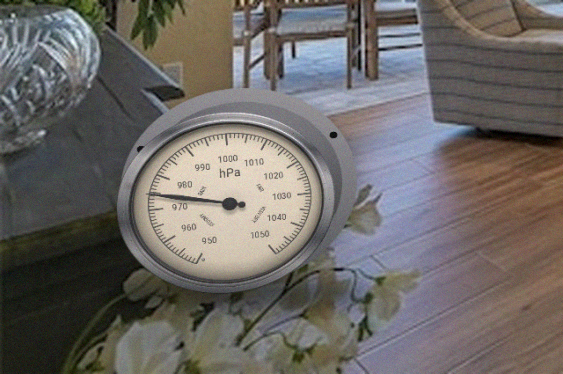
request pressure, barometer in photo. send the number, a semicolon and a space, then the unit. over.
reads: 975; hPa
